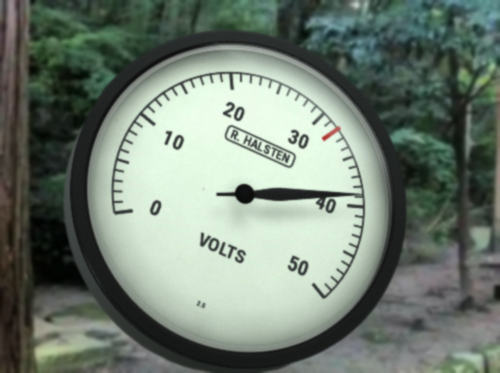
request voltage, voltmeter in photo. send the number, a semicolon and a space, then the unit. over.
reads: 39; V
